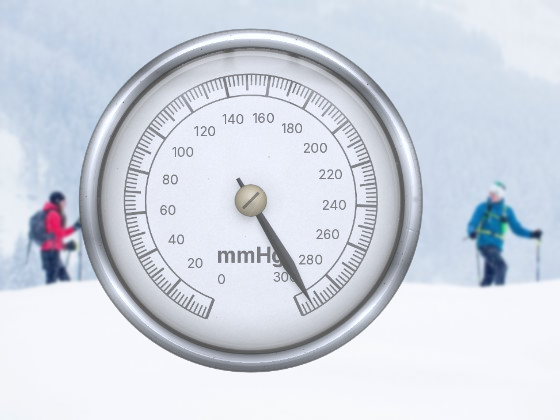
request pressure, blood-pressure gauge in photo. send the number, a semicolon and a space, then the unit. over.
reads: 294; mmHg
